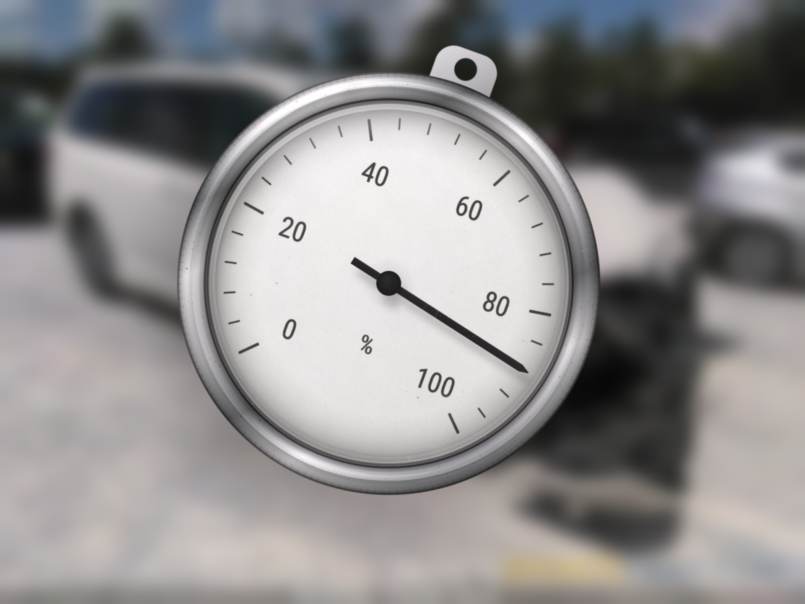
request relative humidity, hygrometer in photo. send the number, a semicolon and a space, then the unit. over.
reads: 88; %
